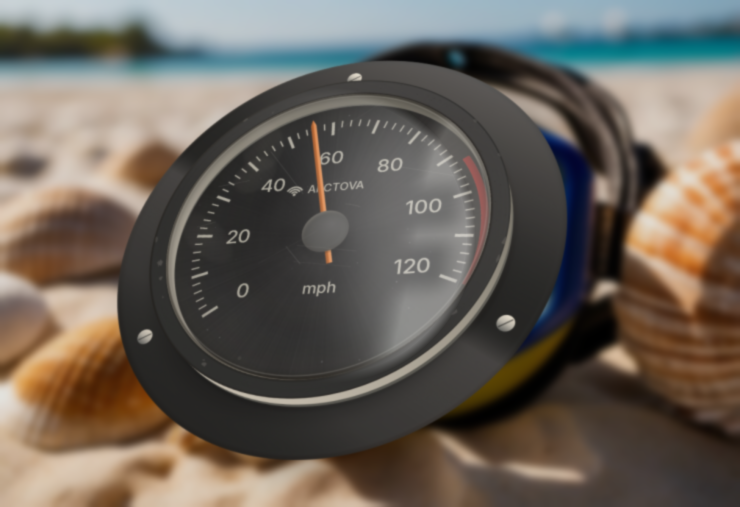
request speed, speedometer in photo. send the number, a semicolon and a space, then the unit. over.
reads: 56; mph
